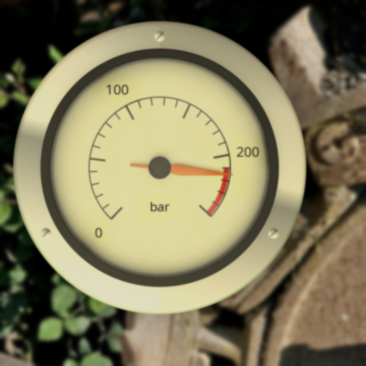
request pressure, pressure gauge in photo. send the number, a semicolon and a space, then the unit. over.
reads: 215; bar
